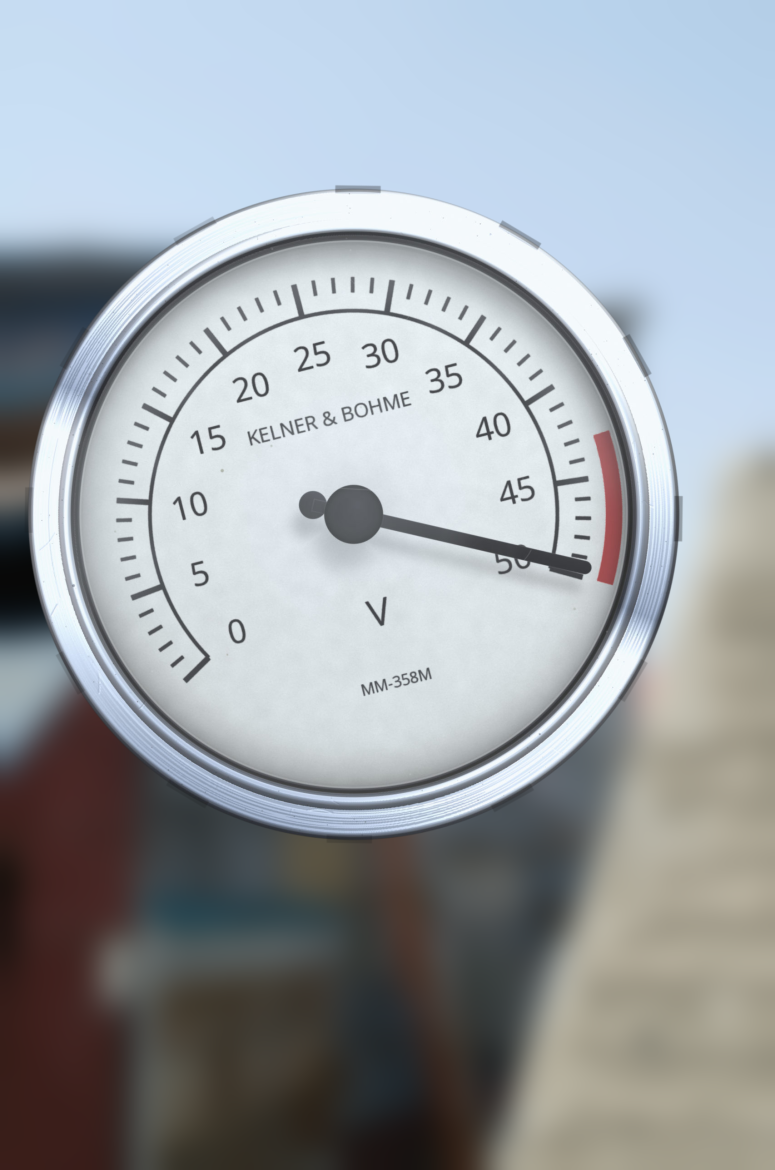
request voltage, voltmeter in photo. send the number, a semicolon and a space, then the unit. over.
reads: 49.5; V
